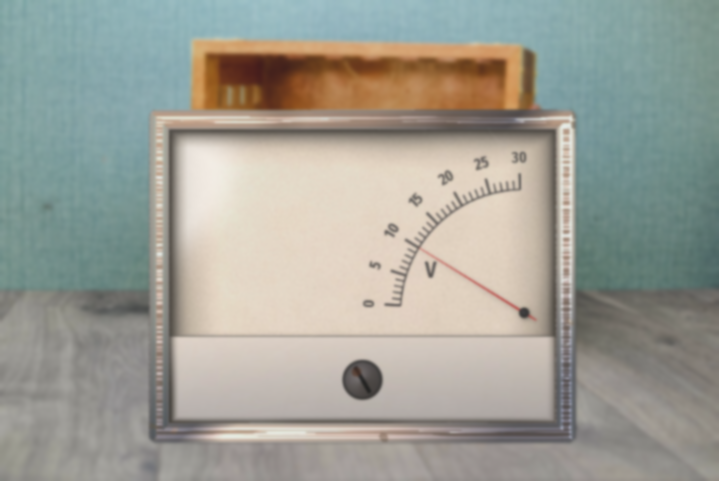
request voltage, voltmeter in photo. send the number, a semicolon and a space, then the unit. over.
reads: 10; V
